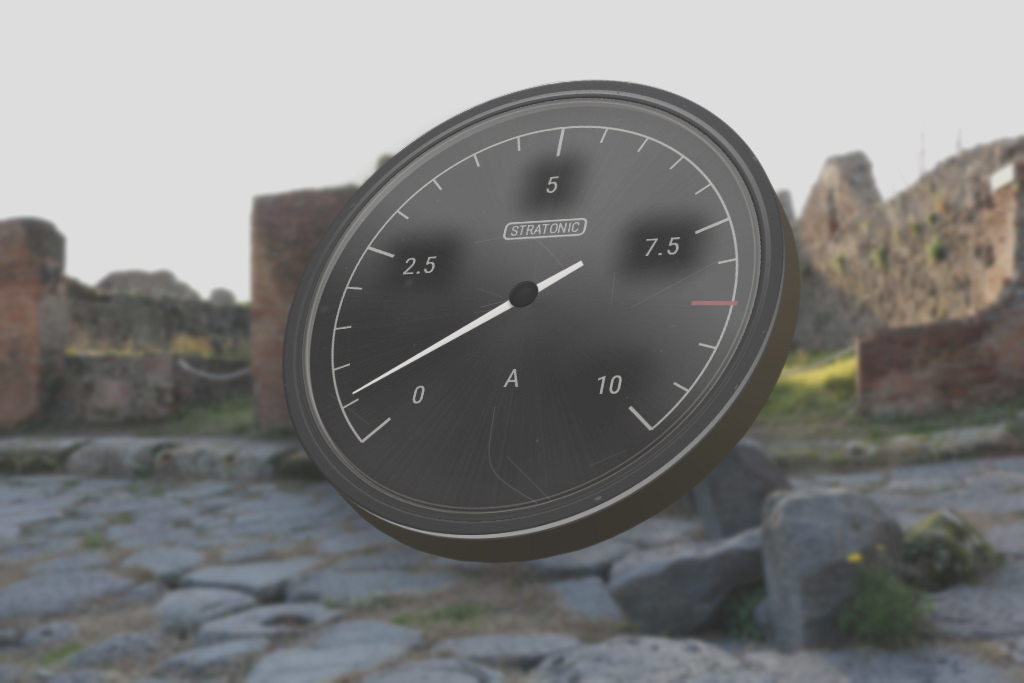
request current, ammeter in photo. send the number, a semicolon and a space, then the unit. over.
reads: 0.5; A
